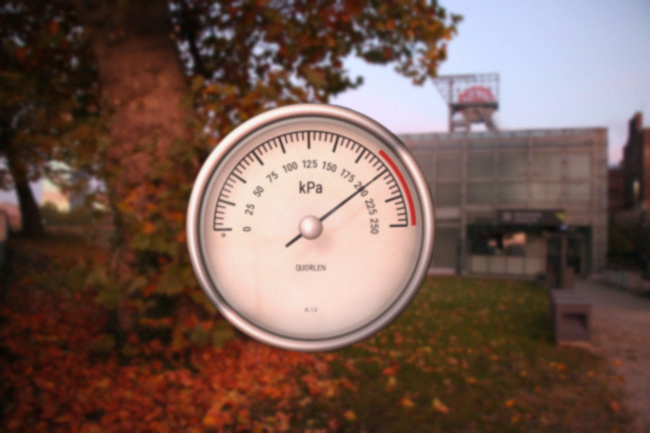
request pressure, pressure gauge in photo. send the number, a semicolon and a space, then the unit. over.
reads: 200; kPa
